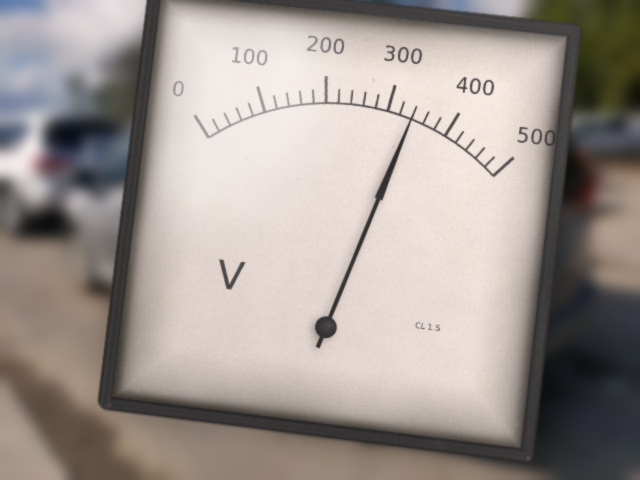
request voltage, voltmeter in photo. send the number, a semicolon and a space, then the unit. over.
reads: 340; V
